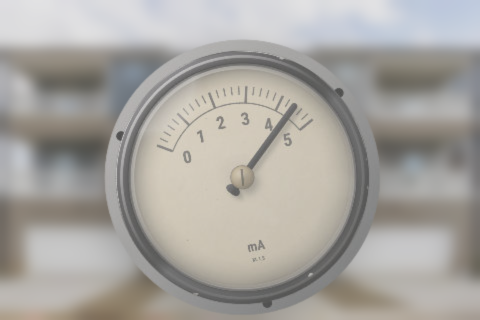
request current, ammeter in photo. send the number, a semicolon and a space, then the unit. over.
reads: 4.4; mA
